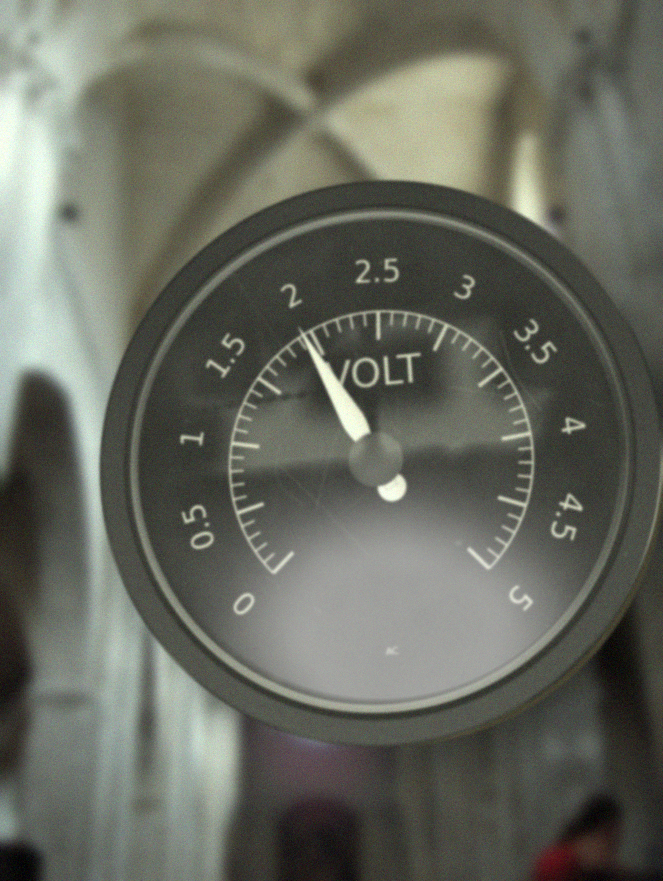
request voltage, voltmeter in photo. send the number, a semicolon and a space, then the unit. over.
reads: 1.95; V
